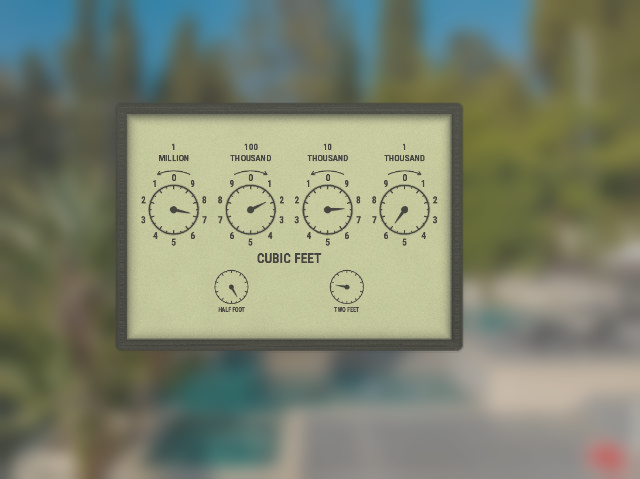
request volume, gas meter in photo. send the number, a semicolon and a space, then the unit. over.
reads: 717600; ft³
